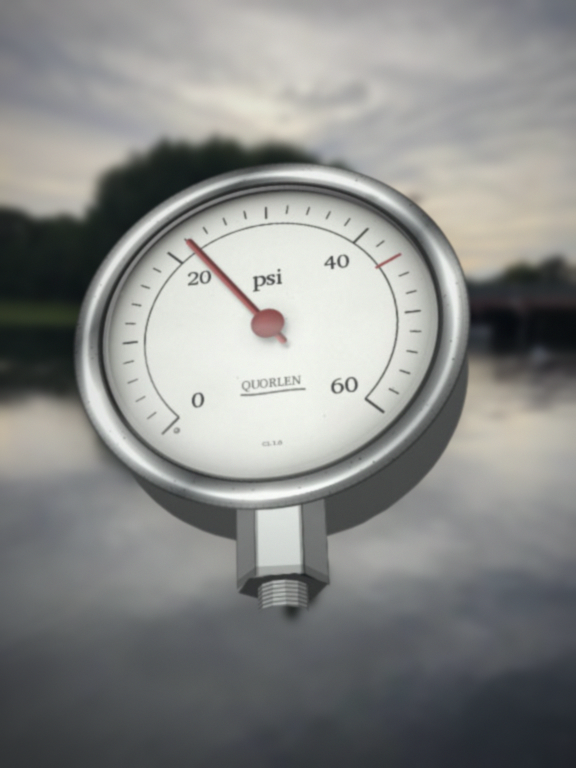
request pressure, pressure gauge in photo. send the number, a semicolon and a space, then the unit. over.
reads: 22; psi
